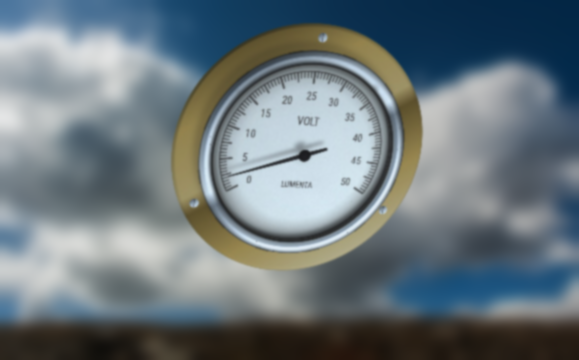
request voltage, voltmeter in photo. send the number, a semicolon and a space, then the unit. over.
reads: 2.5; V
